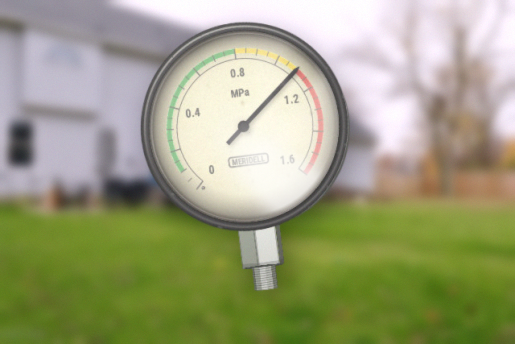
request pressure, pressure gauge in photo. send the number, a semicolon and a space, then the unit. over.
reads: 1.1; MPa
